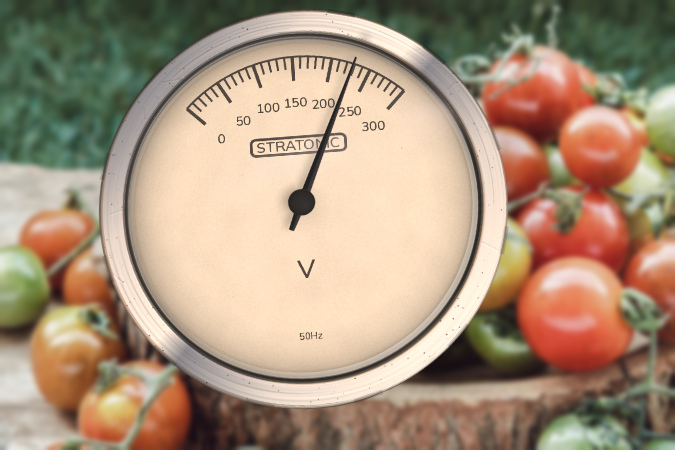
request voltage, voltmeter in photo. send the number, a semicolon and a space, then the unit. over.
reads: 230; V
